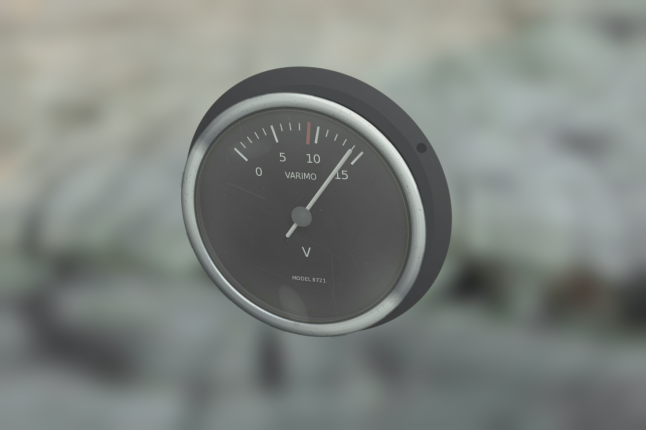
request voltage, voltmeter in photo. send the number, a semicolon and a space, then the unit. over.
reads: 14; V
